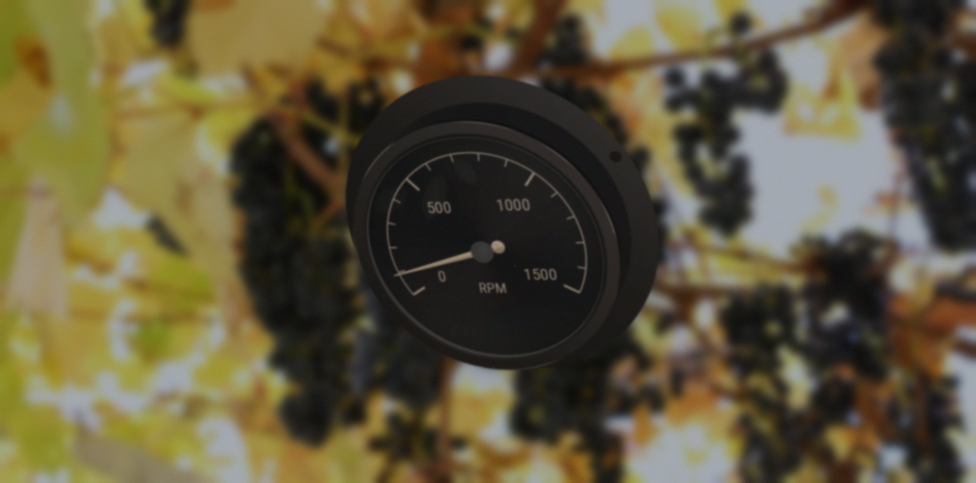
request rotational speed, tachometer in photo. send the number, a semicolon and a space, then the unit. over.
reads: 100; rpm
